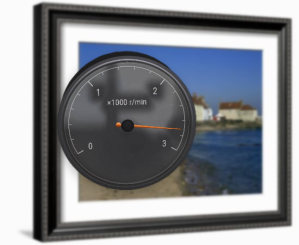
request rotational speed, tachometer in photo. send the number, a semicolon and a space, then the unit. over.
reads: 2700; rpm
